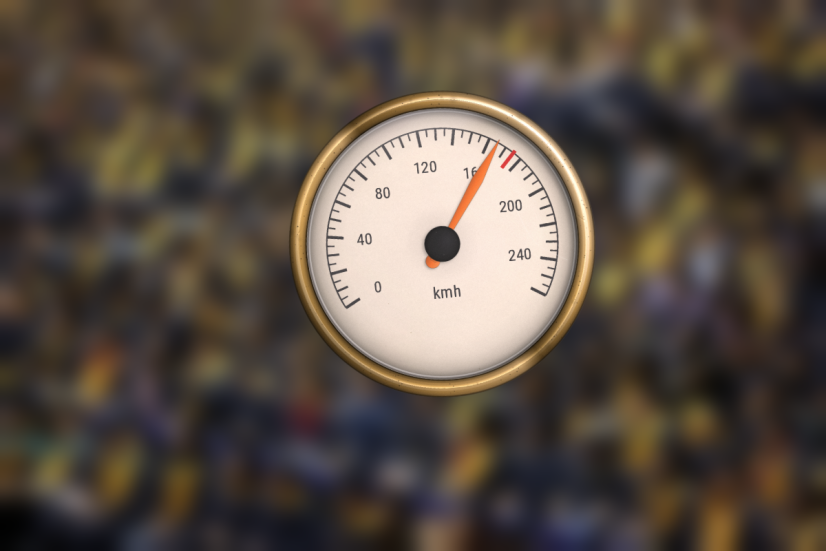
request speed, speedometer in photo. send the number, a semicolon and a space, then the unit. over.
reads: 165; km/h
